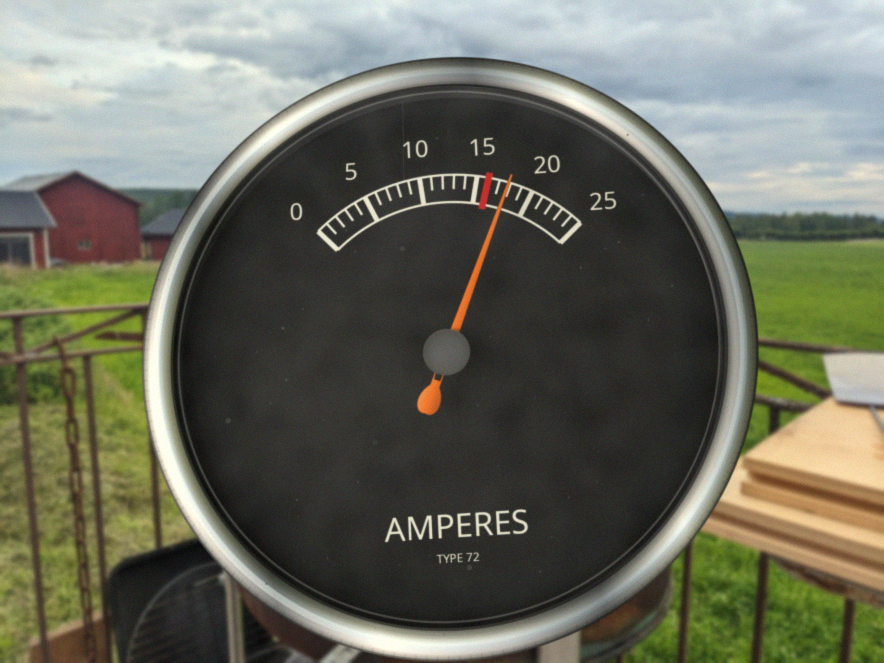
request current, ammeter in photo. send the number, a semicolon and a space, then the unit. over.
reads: 18; A
